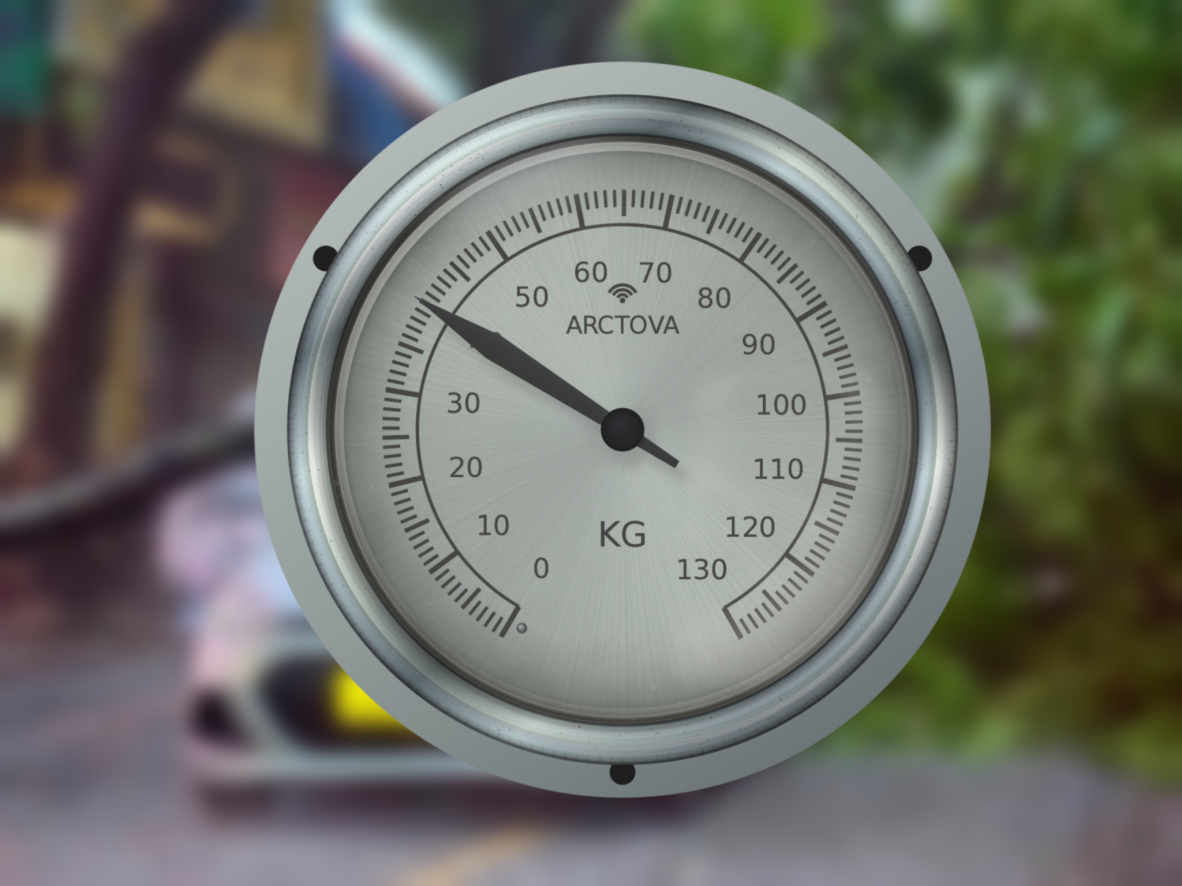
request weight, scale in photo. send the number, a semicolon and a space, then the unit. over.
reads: 40; kg
